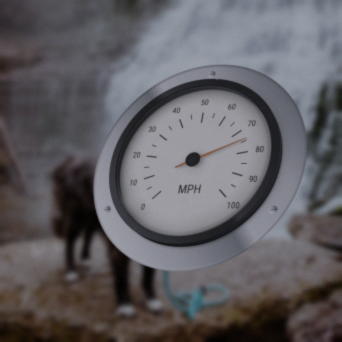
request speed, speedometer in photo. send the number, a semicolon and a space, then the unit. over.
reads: 75; mph
